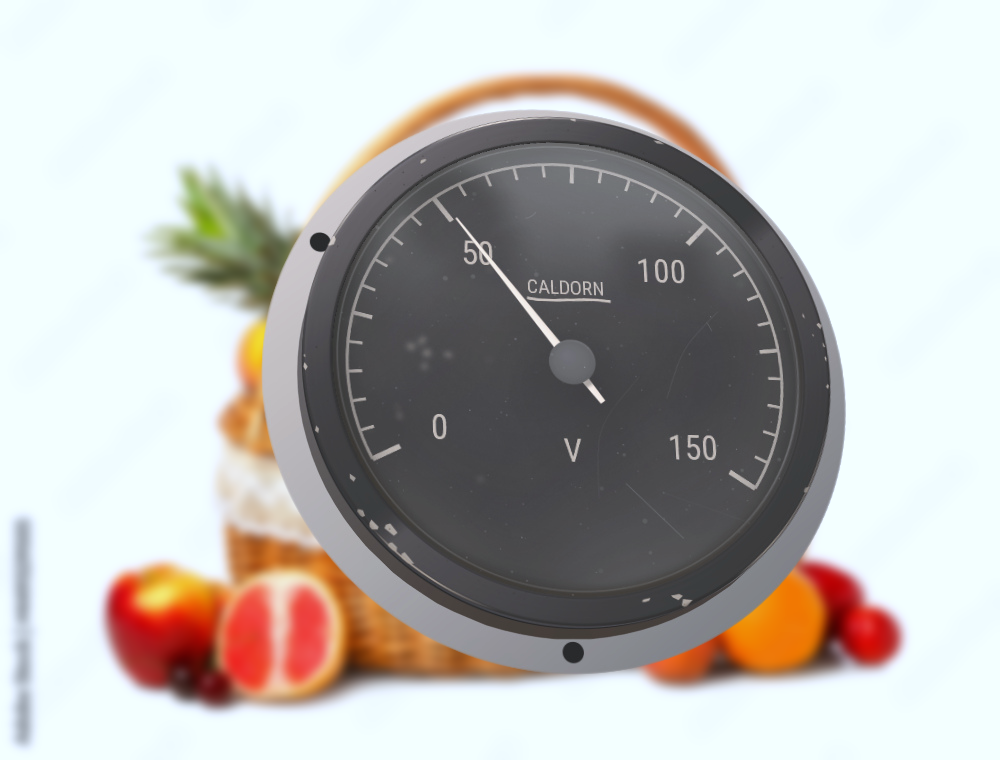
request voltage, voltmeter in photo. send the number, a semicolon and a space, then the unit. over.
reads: 50; V
